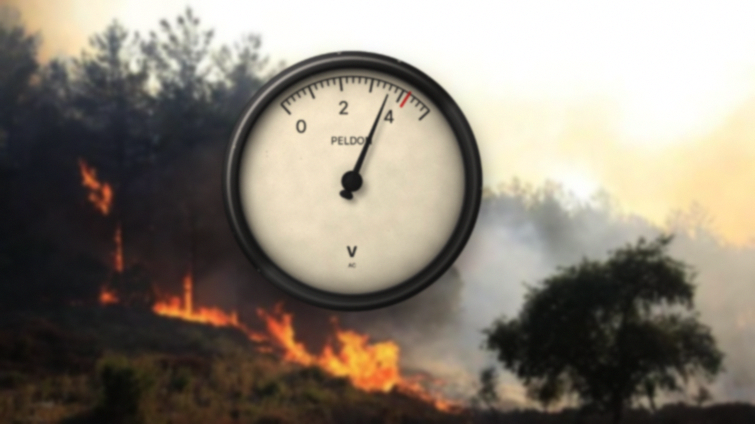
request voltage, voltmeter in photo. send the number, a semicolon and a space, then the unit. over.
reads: 3.6; V
